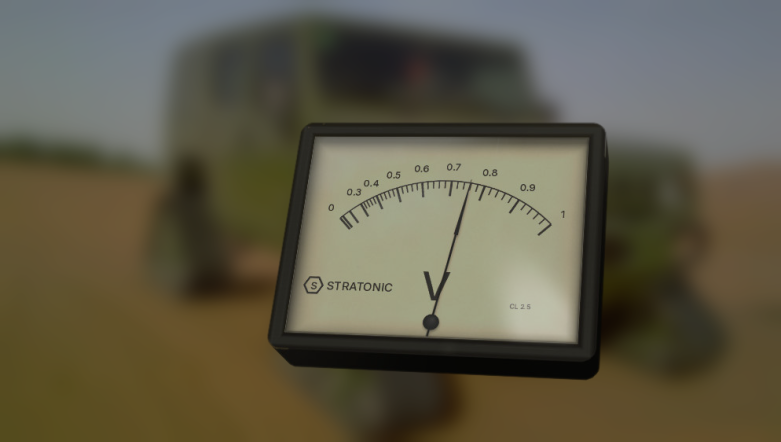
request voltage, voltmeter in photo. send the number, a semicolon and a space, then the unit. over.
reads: 0.76; V
